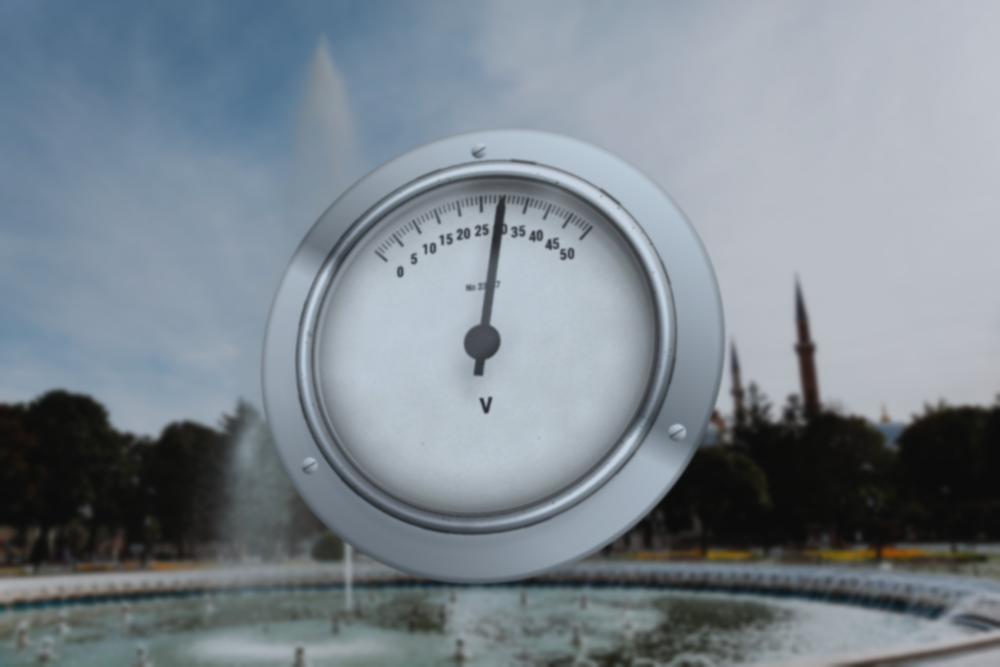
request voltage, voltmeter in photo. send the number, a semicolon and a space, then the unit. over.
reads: 30; V
